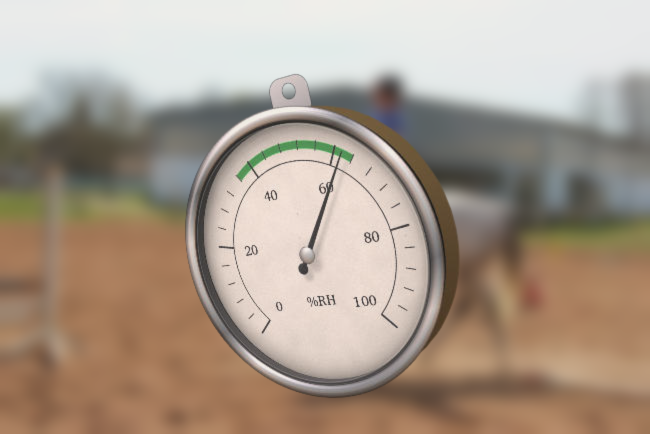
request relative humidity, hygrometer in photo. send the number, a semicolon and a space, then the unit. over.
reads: 62; %
